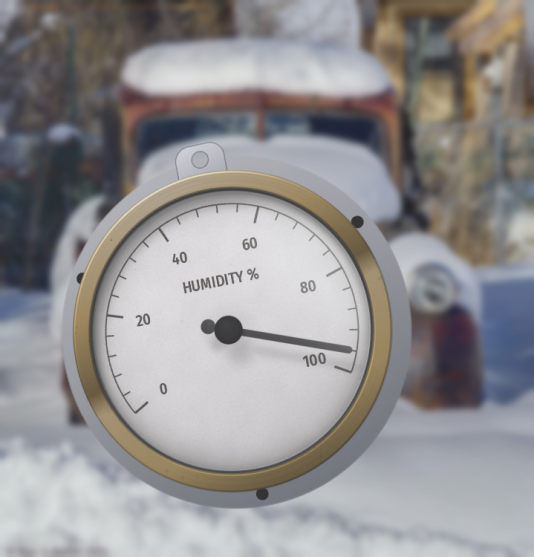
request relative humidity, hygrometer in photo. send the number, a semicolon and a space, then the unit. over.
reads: 96; %
